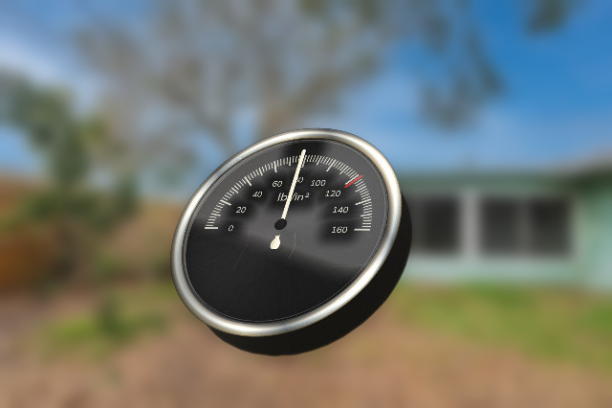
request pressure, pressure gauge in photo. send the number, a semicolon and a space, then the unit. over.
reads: 80; psi
